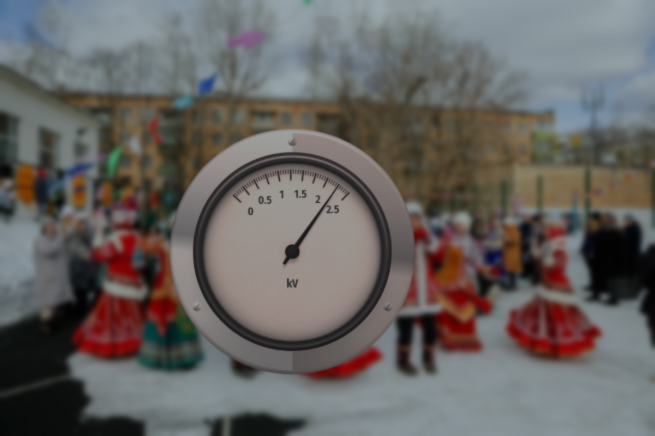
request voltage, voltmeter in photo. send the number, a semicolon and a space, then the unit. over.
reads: 2.25; kV
